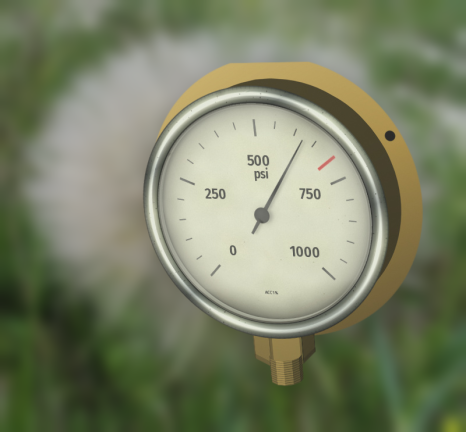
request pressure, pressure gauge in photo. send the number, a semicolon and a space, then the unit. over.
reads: 625; psi
